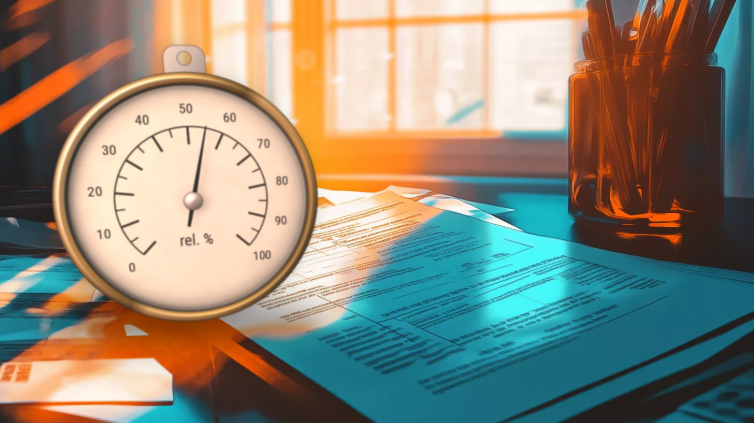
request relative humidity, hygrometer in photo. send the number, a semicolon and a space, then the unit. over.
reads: 55; %
